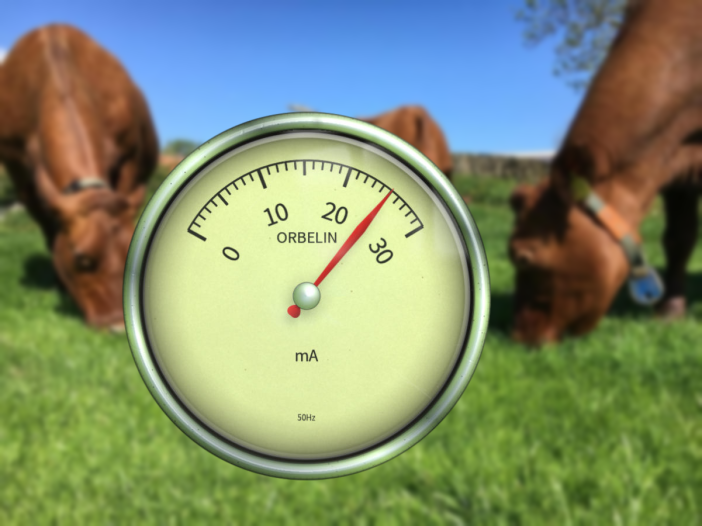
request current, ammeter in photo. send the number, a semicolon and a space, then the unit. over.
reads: 25; mA
